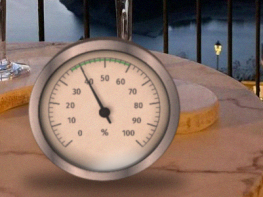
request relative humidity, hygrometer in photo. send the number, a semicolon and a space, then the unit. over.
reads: 40; %
